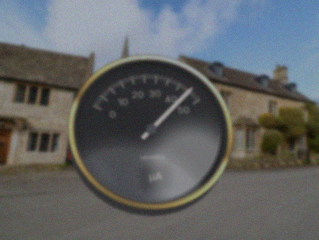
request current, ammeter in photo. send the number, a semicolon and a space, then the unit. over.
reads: 45; µA
